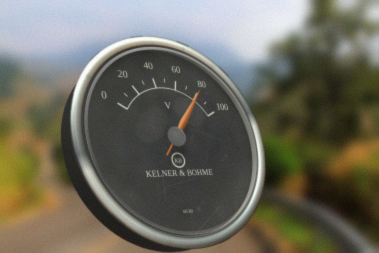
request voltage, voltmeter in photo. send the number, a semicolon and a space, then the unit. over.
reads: 80; V
